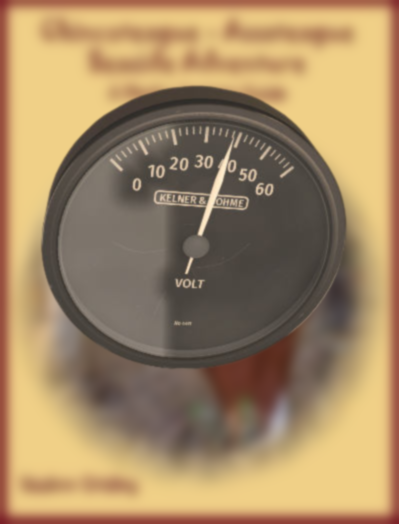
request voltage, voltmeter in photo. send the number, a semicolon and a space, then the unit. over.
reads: 38; V
